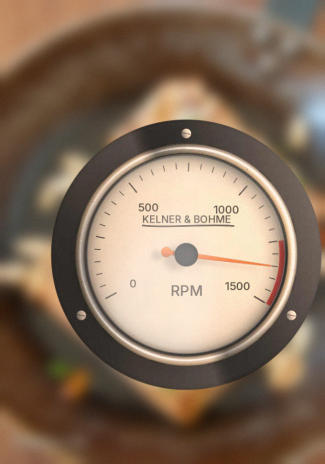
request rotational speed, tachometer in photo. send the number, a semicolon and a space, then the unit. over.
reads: 1350; rpm
